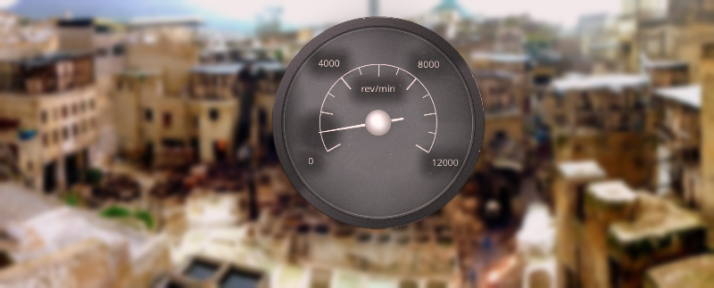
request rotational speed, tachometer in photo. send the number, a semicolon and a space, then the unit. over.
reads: 1000; rpm
